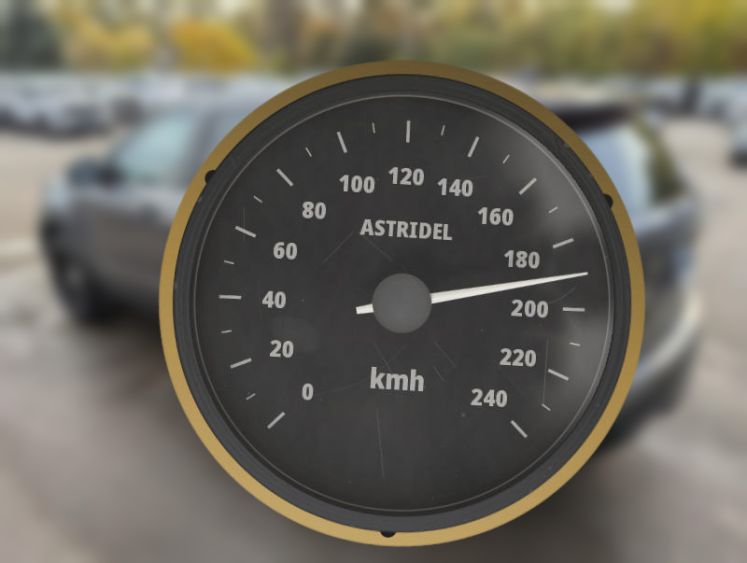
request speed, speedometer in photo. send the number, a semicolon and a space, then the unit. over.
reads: 190; km/h
